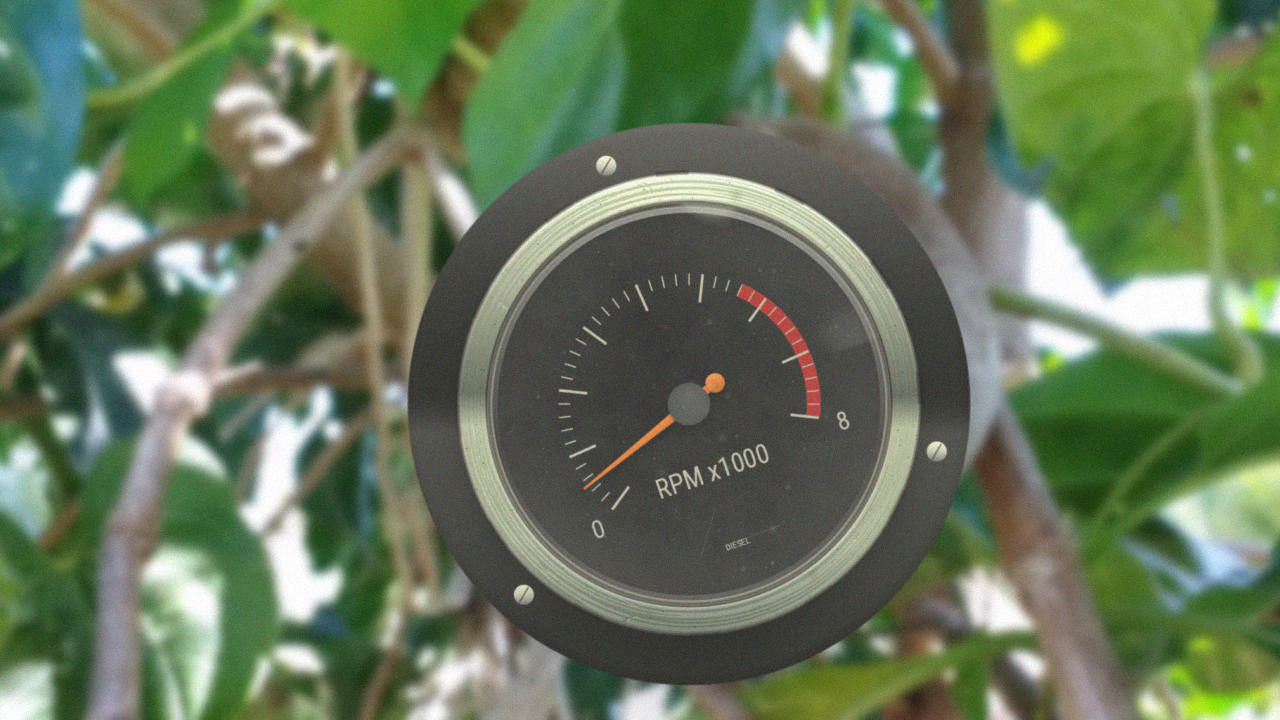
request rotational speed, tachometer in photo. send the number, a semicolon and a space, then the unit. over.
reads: 500; rpm
